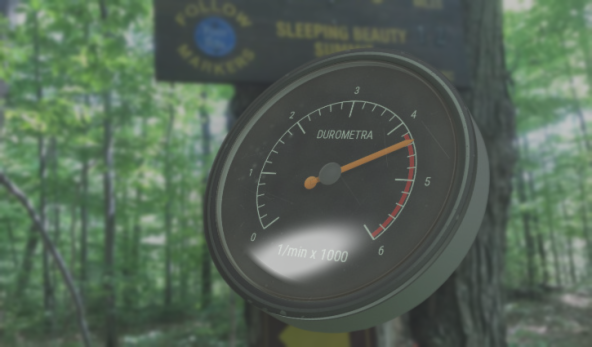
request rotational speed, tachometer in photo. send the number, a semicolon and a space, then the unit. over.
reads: 4400; rpm
